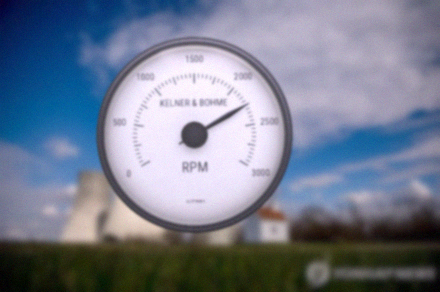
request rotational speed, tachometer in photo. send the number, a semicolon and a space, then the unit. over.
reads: 2250; rpm
